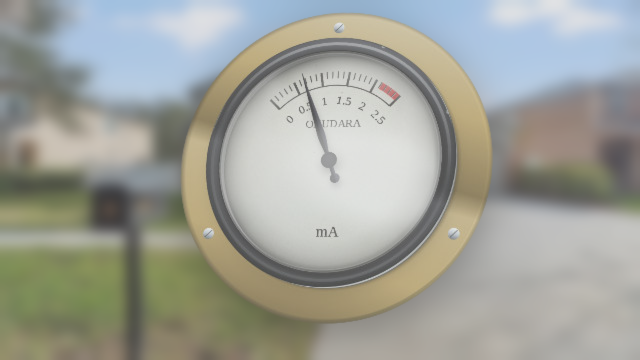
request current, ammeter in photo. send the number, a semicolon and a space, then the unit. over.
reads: 0.7; mA
